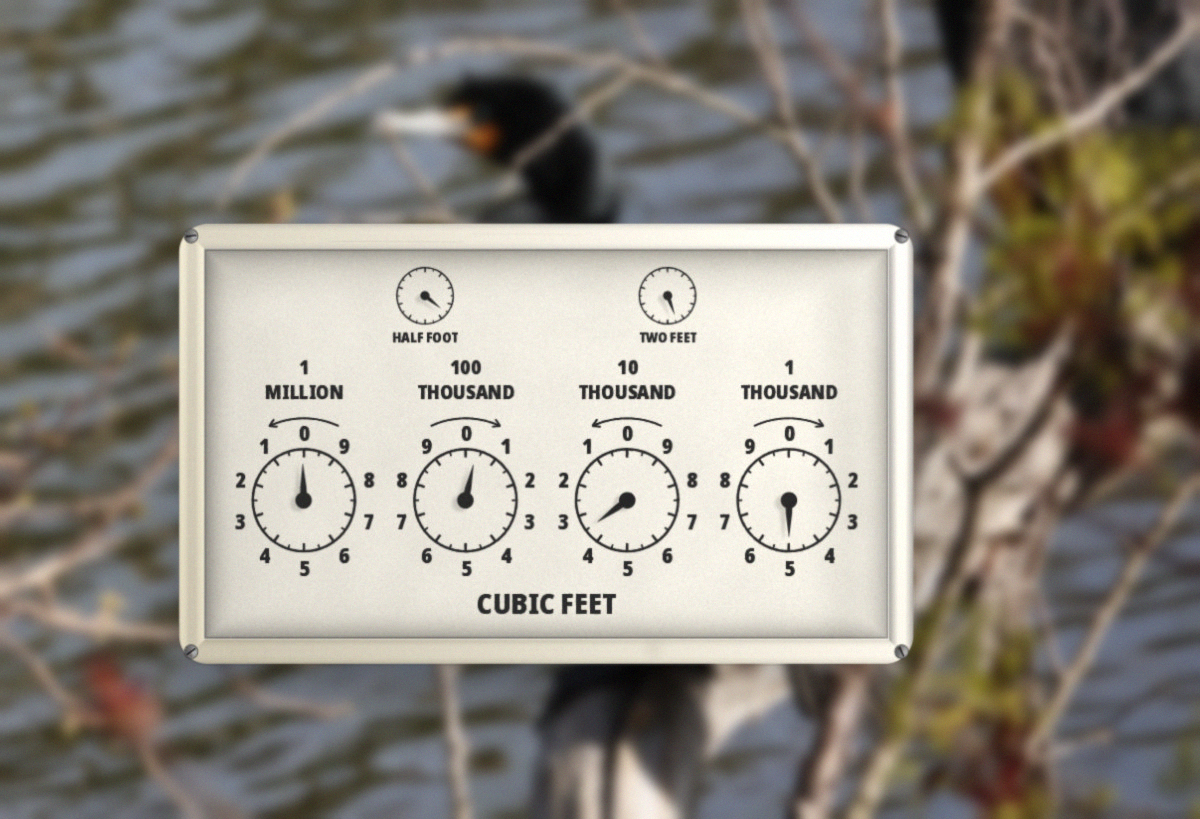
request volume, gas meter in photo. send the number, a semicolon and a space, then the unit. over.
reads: 3500; ft³
